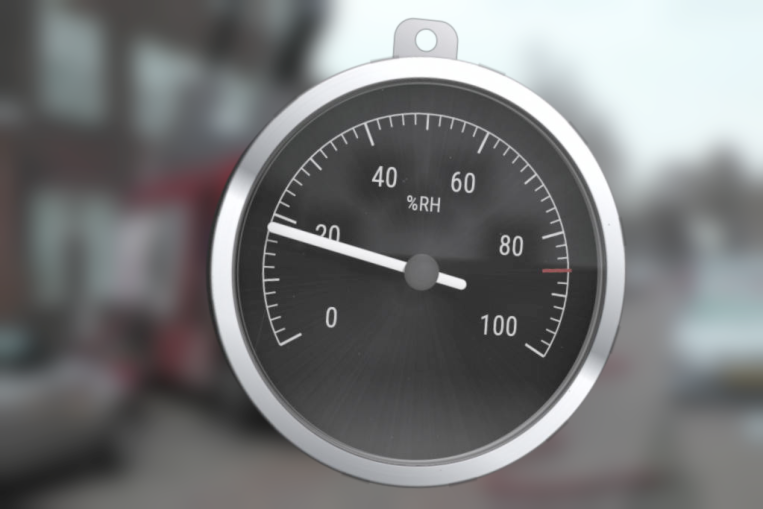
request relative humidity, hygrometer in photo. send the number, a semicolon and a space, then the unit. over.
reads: 18; %
